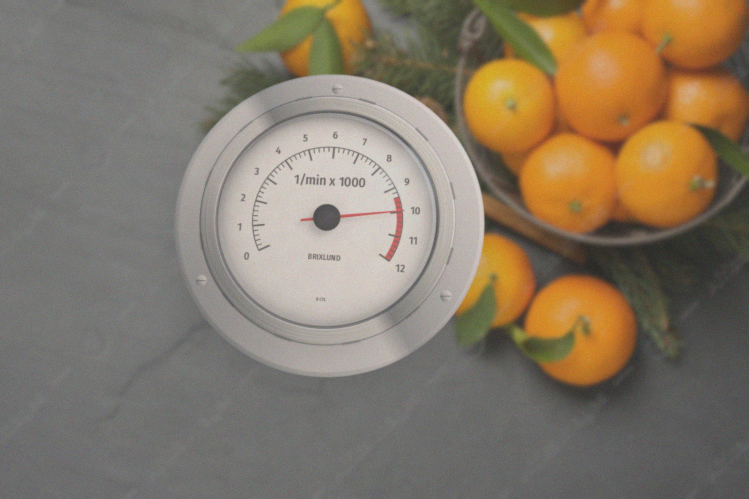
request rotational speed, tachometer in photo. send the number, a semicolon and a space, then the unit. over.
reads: 10000; rpm
